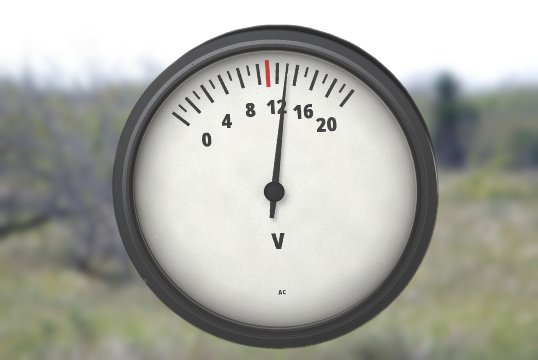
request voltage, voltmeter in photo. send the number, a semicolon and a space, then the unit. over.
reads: 13; V
